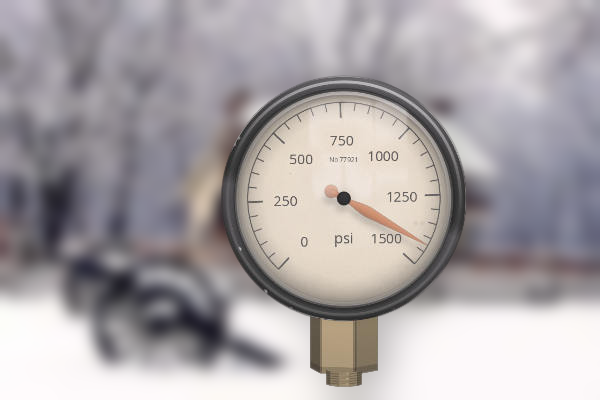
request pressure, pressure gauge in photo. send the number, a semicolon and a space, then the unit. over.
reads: 1425; psi
